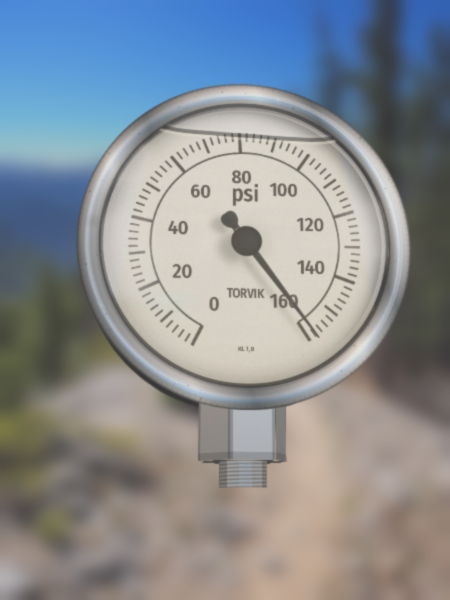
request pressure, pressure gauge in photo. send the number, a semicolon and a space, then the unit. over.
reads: 158; psi
